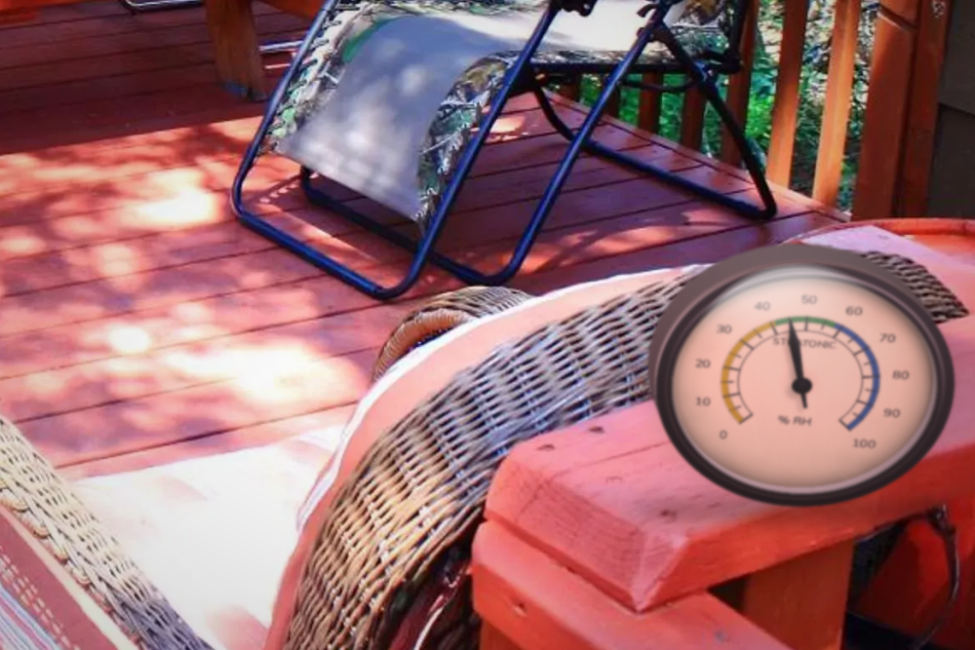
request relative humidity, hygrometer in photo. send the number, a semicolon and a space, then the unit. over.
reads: 45; %
